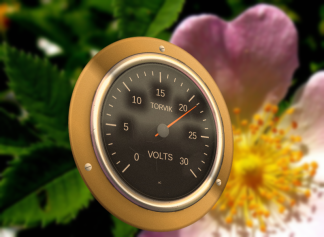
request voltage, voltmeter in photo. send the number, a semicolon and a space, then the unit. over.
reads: 21; V
